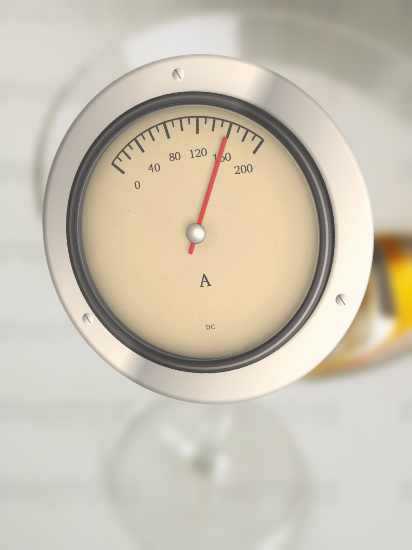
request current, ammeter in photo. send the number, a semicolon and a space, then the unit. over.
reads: 160; A
